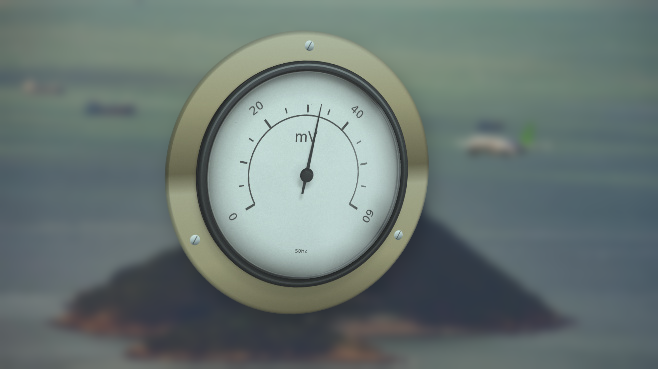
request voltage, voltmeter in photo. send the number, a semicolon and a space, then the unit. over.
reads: 32.5; mV
